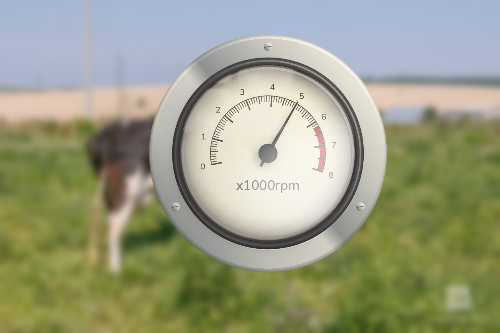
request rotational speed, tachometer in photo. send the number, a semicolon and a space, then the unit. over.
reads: 5000; rpm
